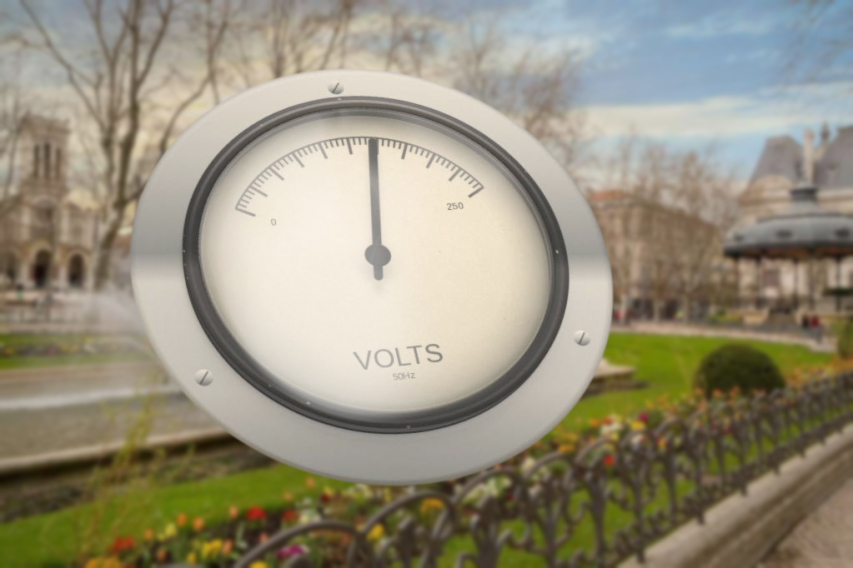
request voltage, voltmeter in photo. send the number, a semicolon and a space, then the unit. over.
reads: 145; V
